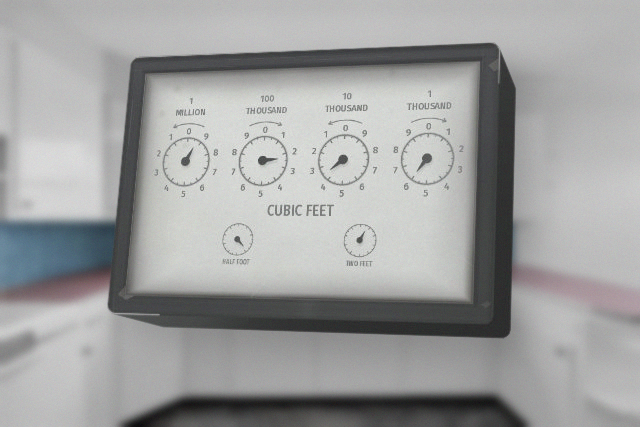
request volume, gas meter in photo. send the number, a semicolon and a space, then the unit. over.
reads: 923600; ft³
